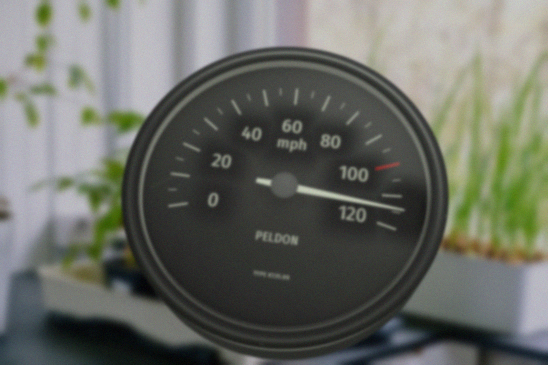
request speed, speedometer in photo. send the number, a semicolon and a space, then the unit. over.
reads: 115; mph
